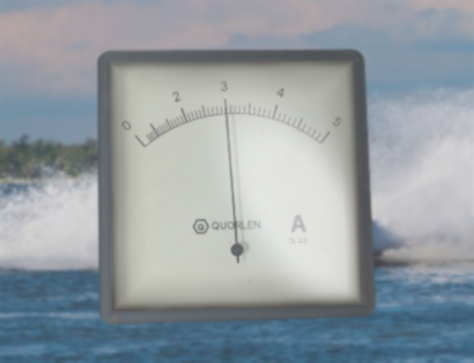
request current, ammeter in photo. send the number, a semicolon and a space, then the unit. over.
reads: 3; A
